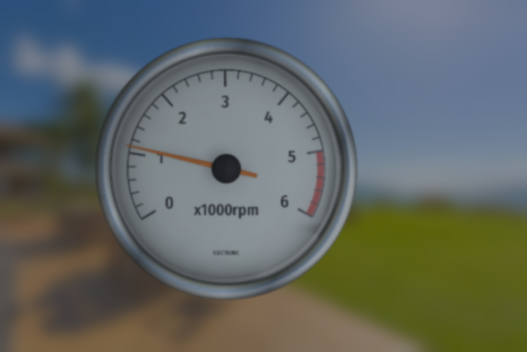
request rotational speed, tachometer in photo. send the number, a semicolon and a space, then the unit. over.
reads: 1100; rpm
